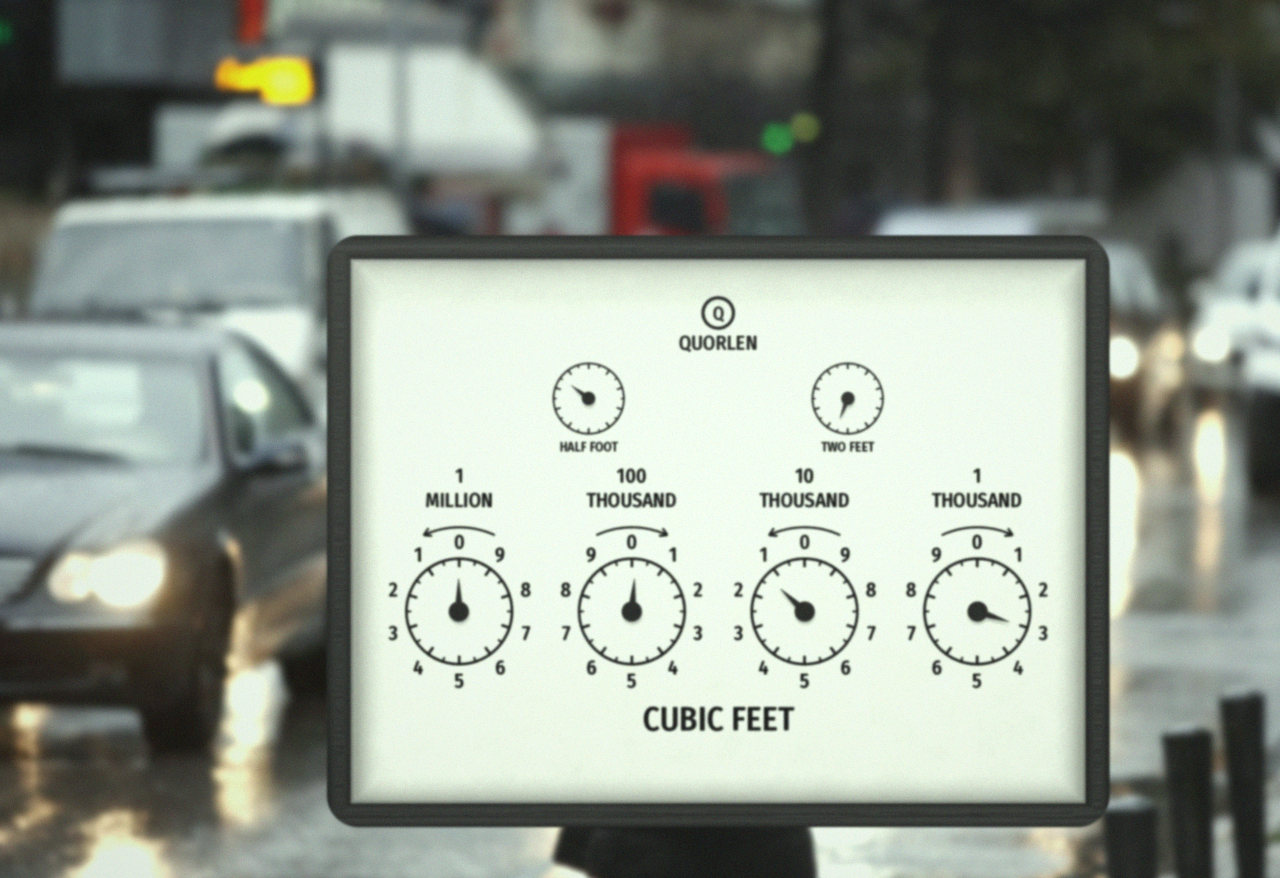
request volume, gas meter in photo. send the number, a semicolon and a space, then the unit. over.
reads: 1300; ft³
